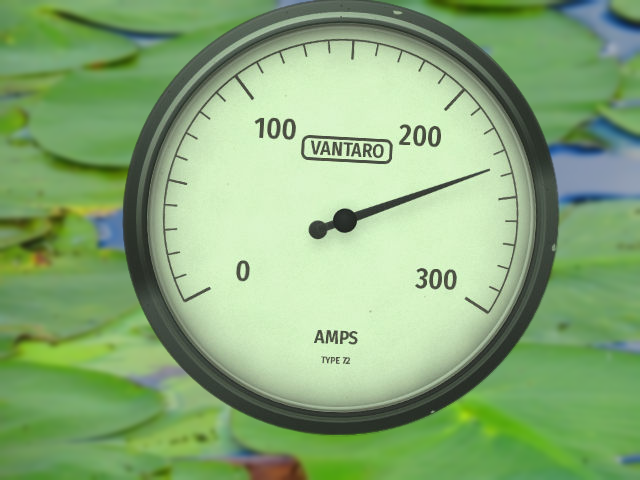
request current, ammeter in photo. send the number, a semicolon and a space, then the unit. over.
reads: 235; A
